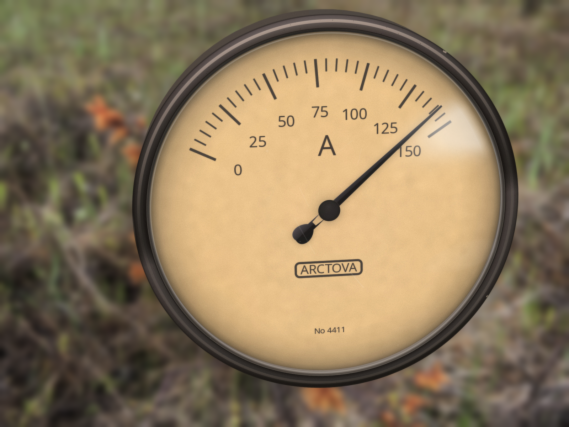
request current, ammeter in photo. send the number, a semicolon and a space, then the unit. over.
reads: 140; A
